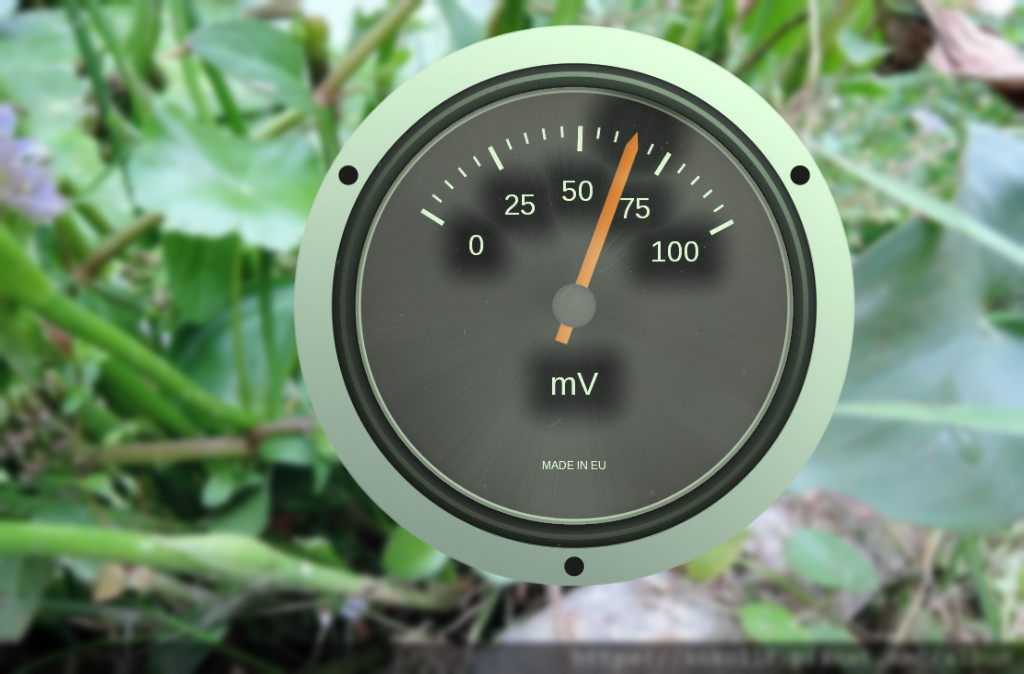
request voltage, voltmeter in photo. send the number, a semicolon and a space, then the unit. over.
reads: 65; mV
